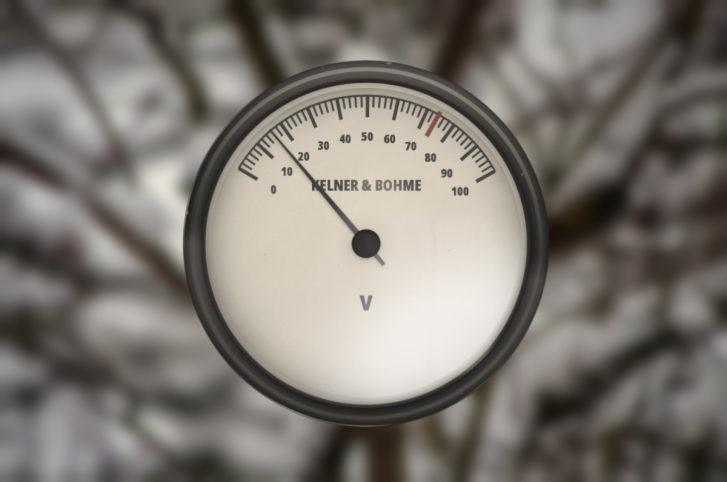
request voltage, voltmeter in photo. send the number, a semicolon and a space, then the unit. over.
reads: 16; V
